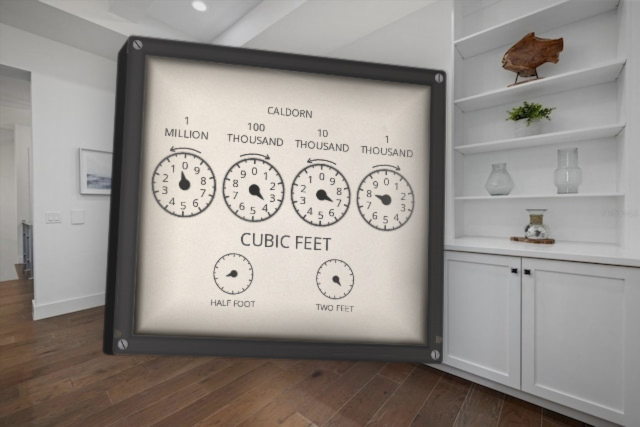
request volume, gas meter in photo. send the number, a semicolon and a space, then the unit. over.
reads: 36800; ft³
